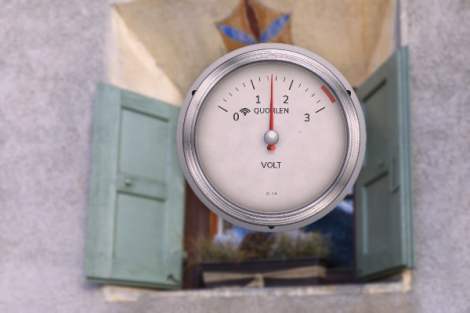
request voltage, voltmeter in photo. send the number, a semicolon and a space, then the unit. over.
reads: 1.5; V
